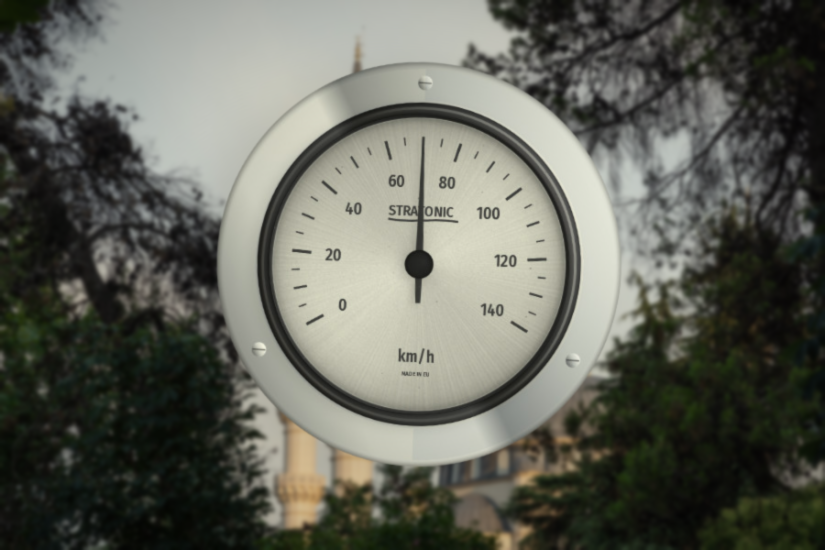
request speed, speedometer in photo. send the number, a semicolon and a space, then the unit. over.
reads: 70; km/h
